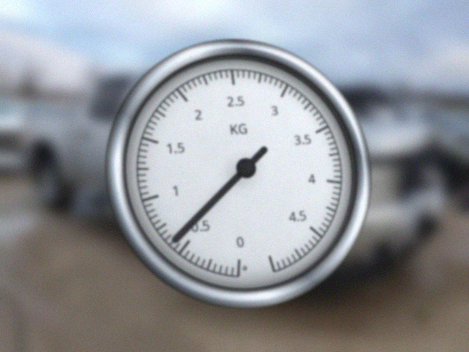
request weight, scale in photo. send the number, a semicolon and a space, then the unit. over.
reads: 0.6; kg
